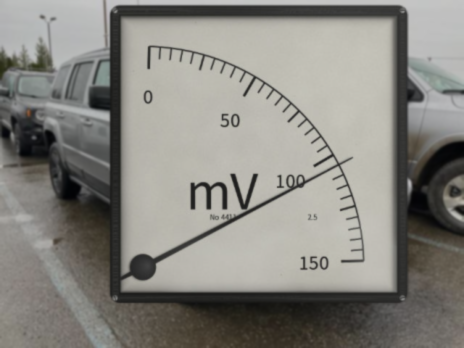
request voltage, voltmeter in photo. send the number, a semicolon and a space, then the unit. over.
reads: 105; mV
